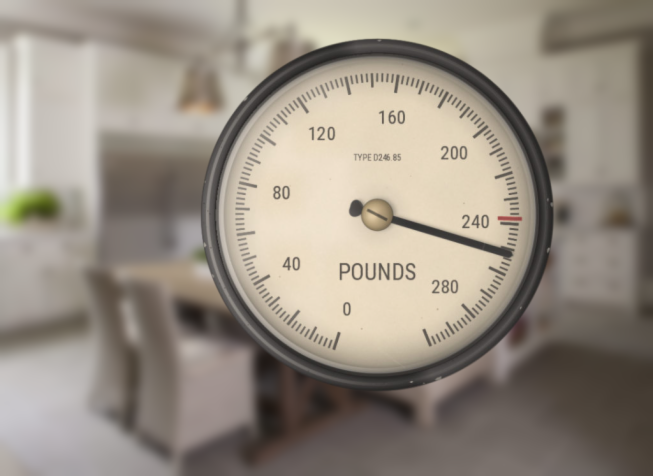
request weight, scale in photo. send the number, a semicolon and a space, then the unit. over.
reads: 252; lb
